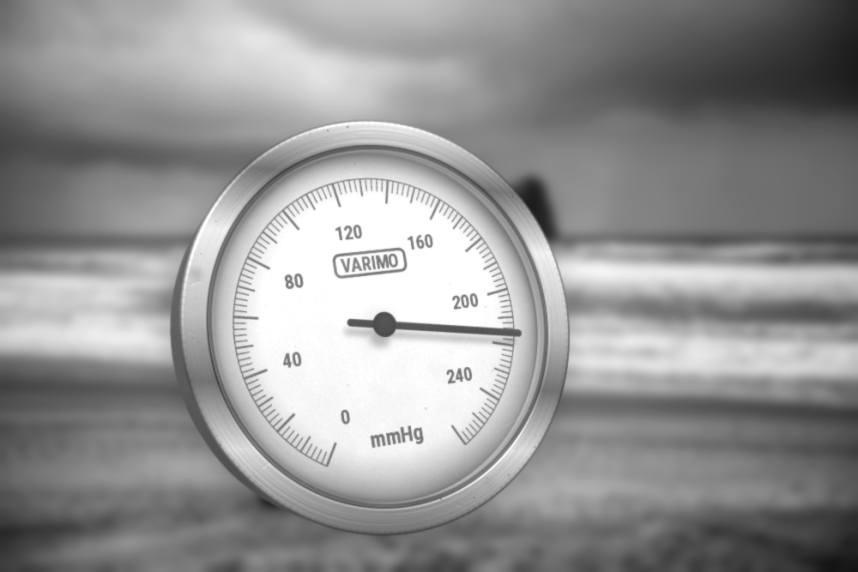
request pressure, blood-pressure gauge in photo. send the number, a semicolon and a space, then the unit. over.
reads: 216; mmHg
